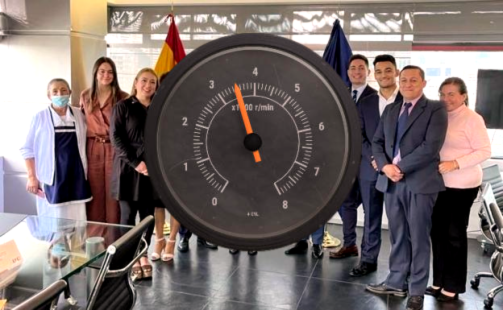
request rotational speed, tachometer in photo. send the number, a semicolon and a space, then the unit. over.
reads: 3500; rpm
